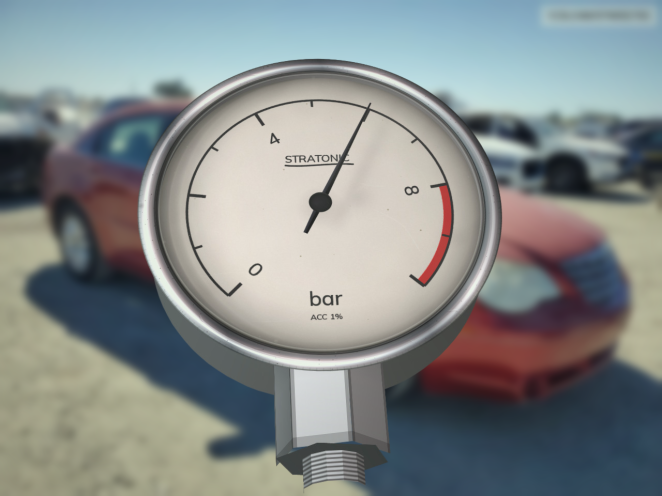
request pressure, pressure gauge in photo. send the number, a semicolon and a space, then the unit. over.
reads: 6; bar
